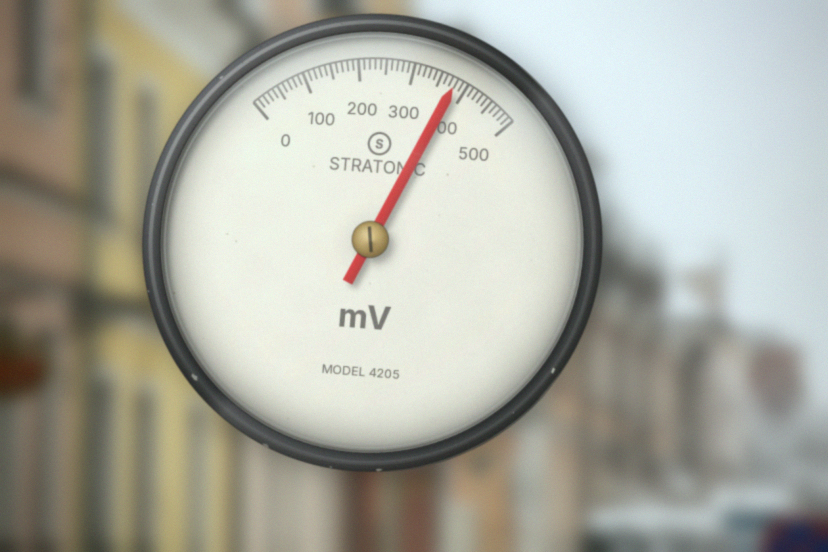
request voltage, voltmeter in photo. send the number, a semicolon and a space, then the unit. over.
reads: 380; mV
